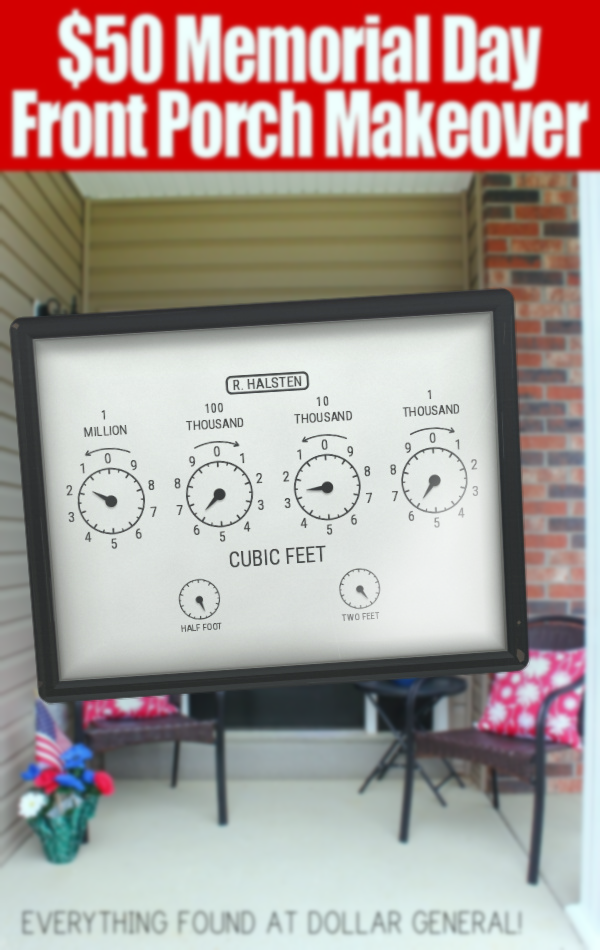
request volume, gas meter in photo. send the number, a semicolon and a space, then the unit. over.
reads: 162600; ft³
